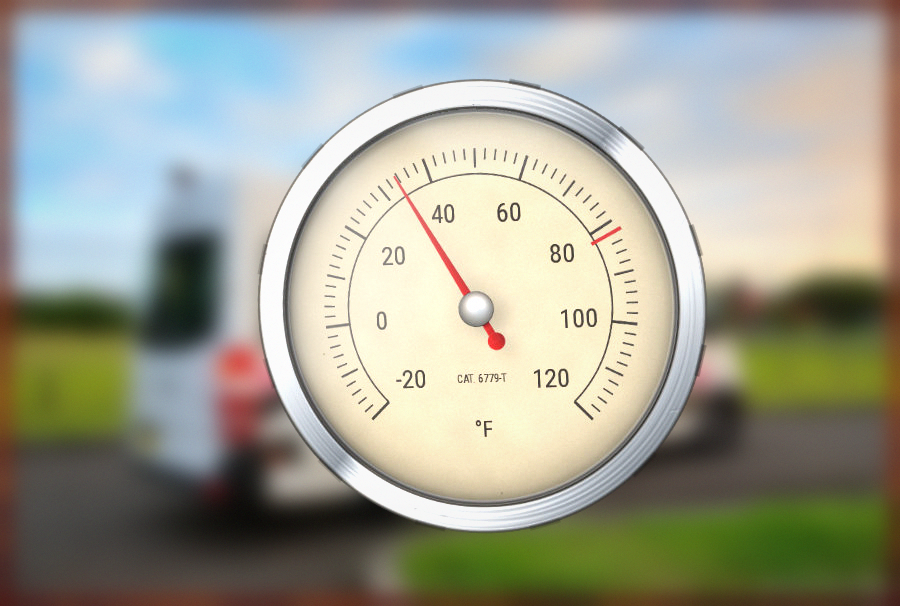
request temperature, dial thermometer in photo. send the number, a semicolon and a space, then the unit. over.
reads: 34; °F
